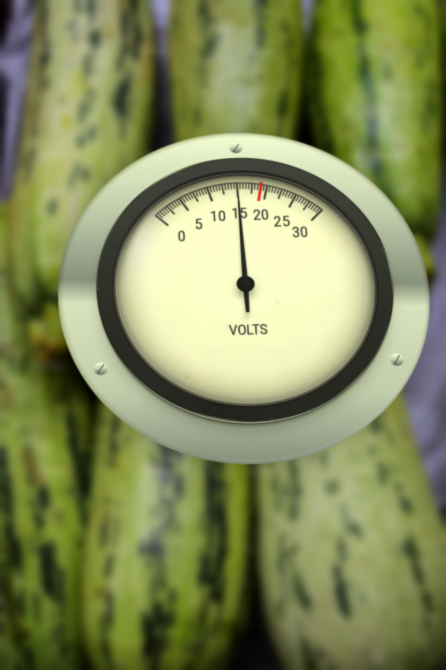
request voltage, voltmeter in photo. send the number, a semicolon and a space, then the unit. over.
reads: 15; V
